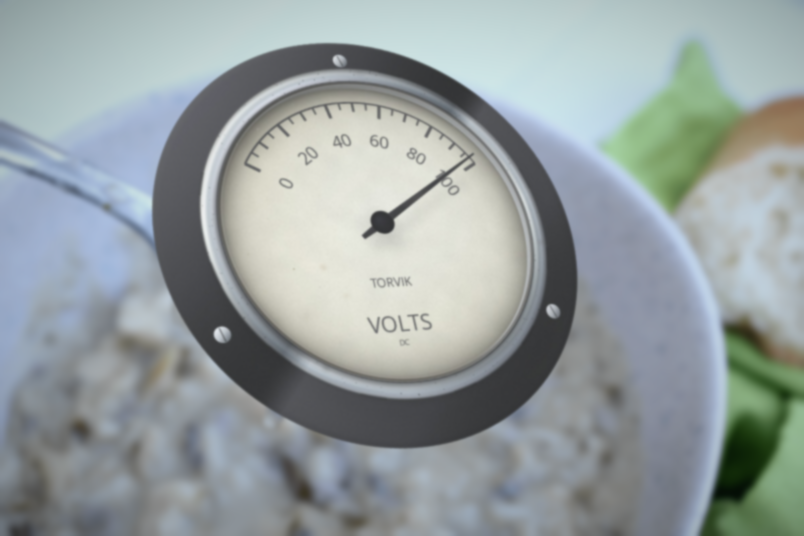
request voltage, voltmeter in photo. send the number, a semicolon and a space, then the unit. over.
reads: 97.5; V
